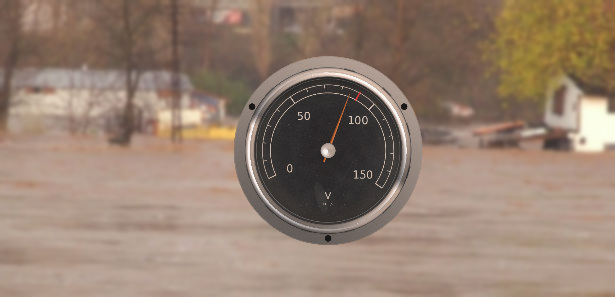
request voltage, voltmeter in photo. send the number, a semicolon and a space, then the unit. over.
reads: 85; V
